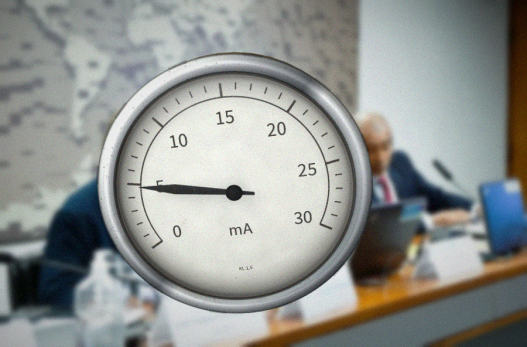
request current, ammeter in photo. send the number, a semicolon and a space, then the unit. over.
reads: 5; mA
